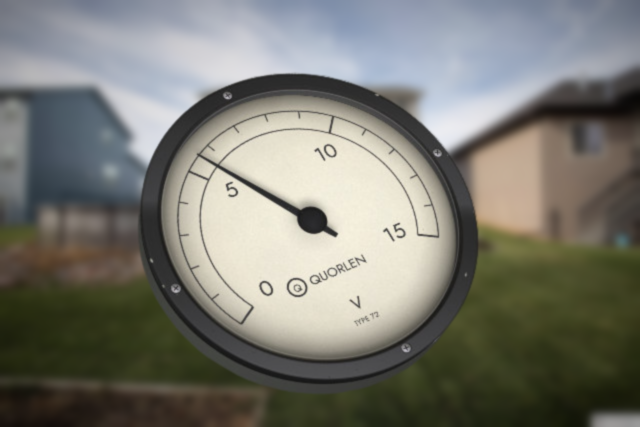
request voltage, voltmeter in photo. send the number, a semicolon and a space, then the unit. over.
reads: 5.5; V
